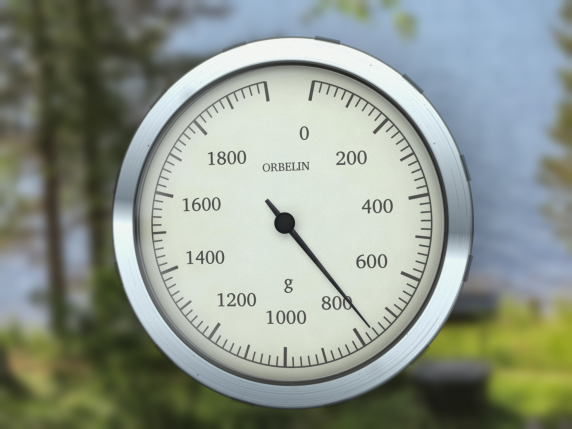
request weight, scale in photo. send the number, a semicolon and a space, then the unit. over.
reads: 760; g
